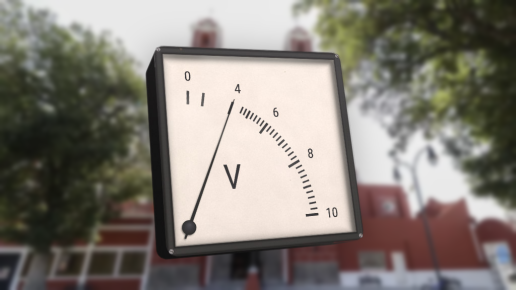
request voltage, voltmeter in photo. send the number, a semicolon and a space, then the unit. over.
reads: 4; V
